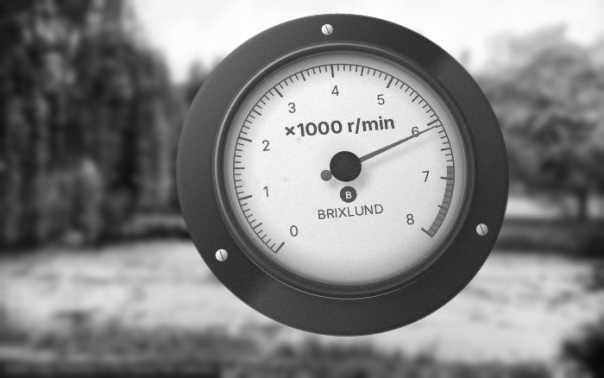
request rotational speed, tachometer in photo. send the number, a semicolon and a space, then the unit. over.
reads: 6100; rpm
